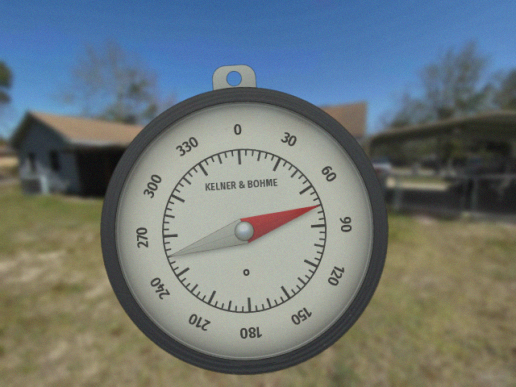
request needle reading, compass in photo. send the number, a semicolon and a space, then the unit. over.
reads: 75; °
